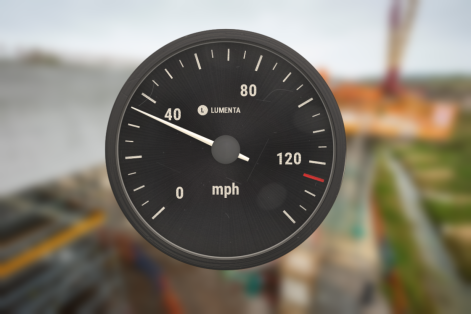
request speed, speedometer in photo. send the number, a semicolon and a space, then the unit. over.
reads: 35; mph
